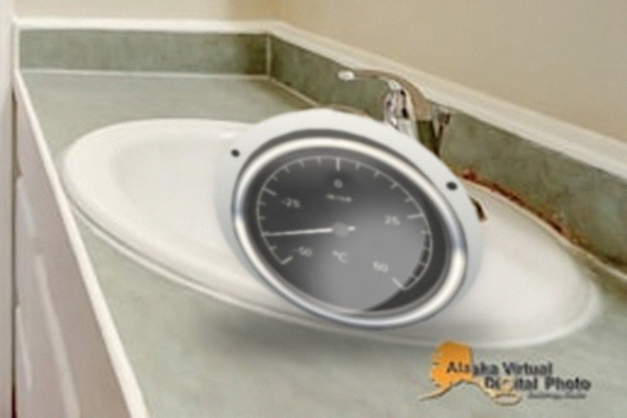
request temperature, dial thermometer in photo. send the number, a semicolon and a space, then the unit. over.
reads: -40; °C
